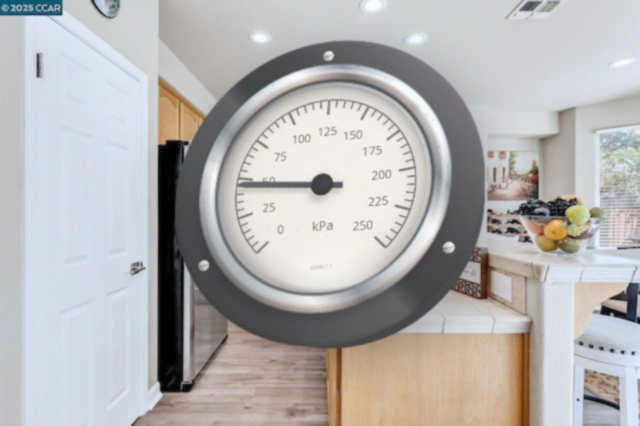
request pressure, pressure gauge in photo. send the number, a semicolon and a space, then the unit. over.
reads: 45; kPa
